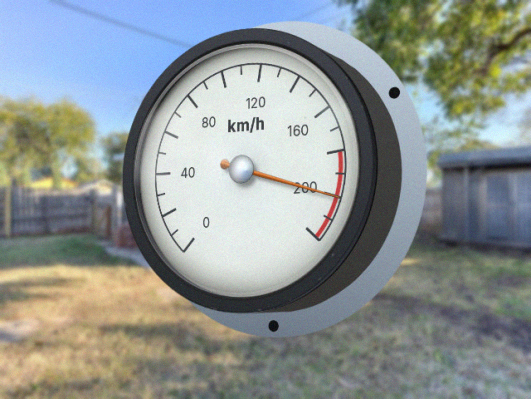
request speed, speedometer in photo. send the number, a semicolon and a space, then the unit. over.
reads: 200; km/h
